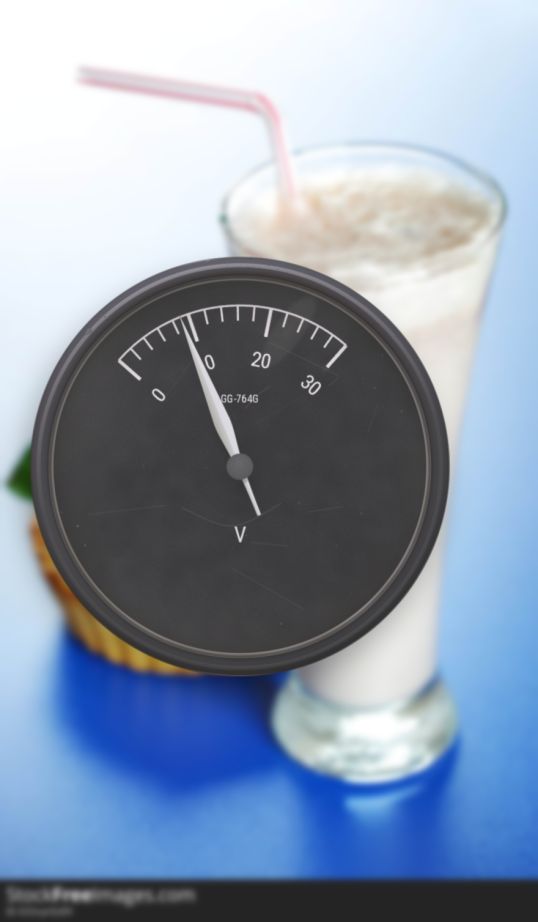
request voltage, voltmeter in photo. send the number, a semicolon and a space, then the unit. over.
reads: 9; V
